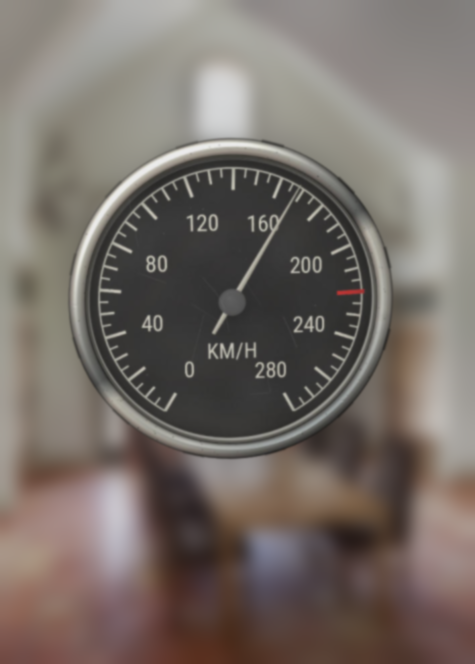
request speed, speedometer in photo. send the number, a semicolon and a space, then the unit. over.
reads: 167.5; km/h
